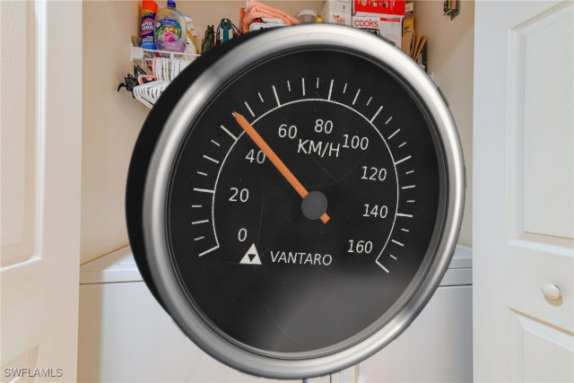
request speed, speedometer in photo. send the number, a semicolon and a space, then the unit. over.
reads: 45; km/h
